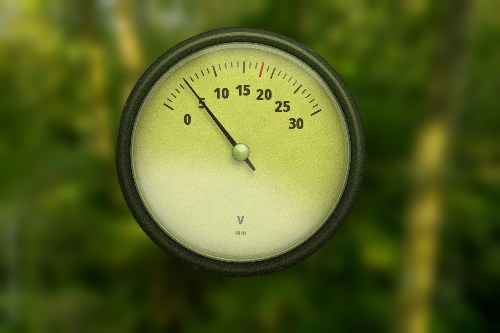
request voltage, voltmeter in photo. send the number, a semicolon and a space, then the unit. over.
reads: 5; V
